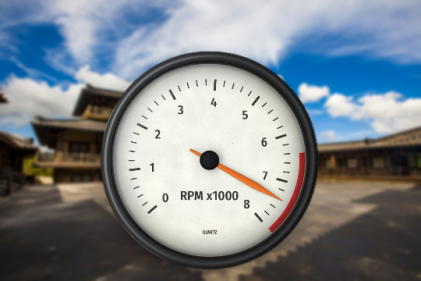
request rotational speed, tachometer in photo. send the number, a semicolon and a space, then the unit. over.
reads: 7400; rpm
